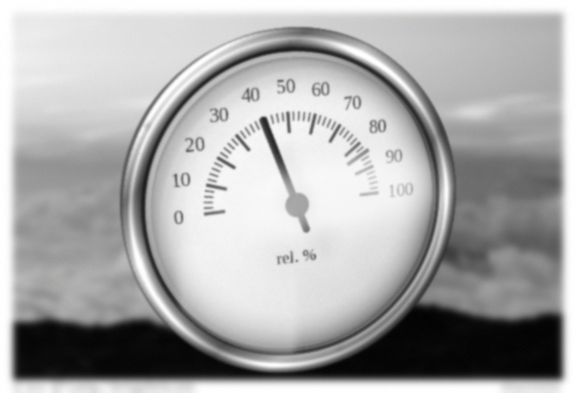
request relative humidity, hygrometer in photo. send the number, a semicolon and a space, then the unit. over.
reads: 40; %
